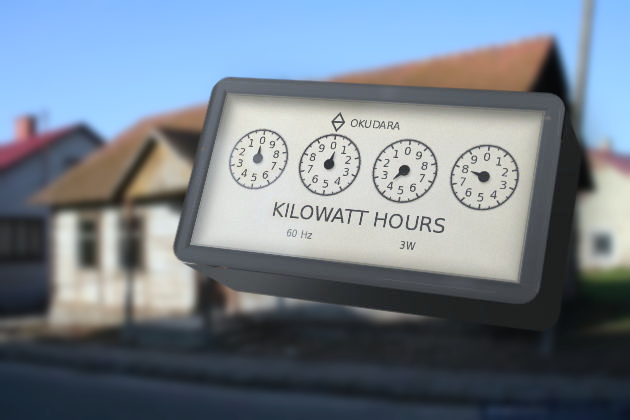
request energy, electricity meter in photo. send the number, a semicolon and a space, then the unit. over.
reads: 38; kWh
